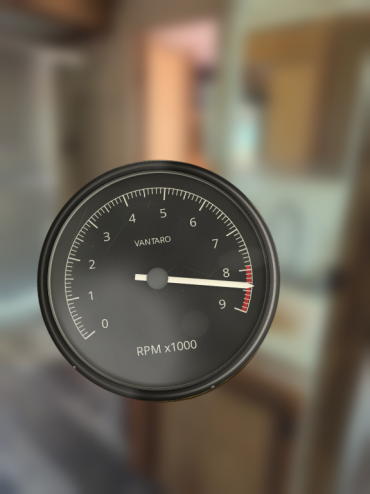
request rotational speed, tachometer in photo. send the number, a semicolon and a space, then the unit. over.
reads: 8400; rpm
